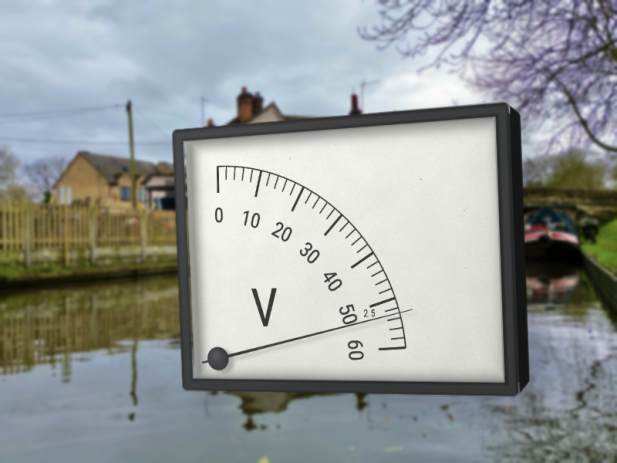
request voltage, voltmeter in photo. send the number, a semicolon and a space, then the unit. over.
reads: 53; V
